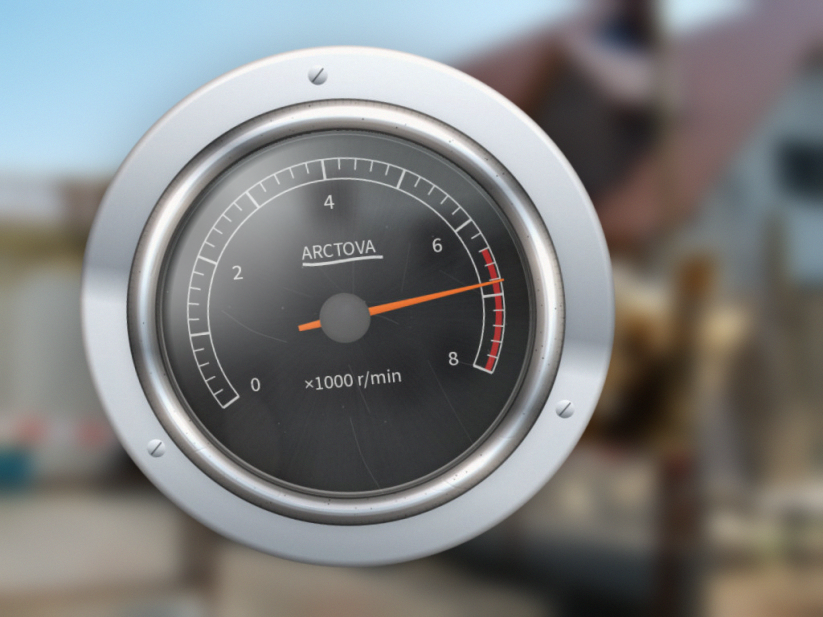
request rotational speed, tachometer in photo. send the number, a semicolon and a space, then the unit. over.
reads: 6800; rpm
